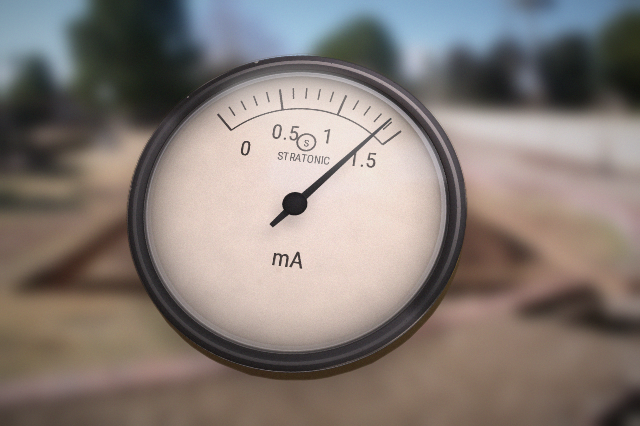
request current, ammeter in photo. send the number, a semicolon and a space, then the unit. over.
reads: 1.4; mA
